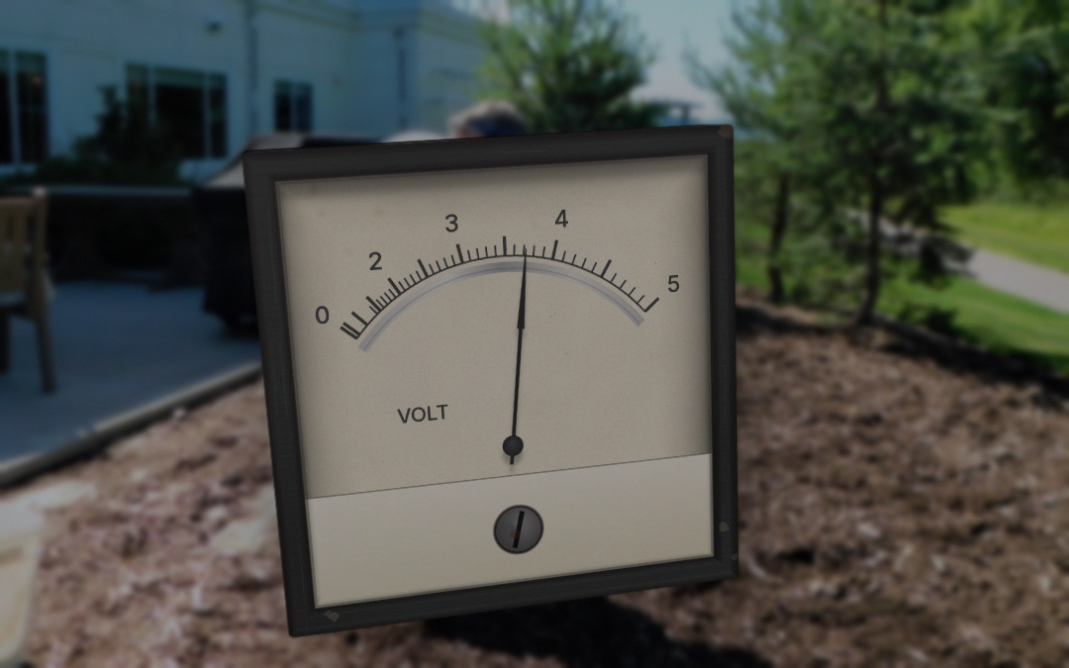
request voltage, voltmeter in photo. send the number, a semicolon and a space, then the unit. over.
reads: 3.7; V
